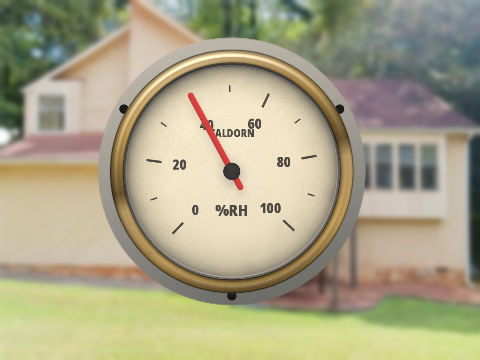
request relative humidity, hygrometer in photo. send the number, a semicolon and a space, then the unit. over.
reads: 40; %
